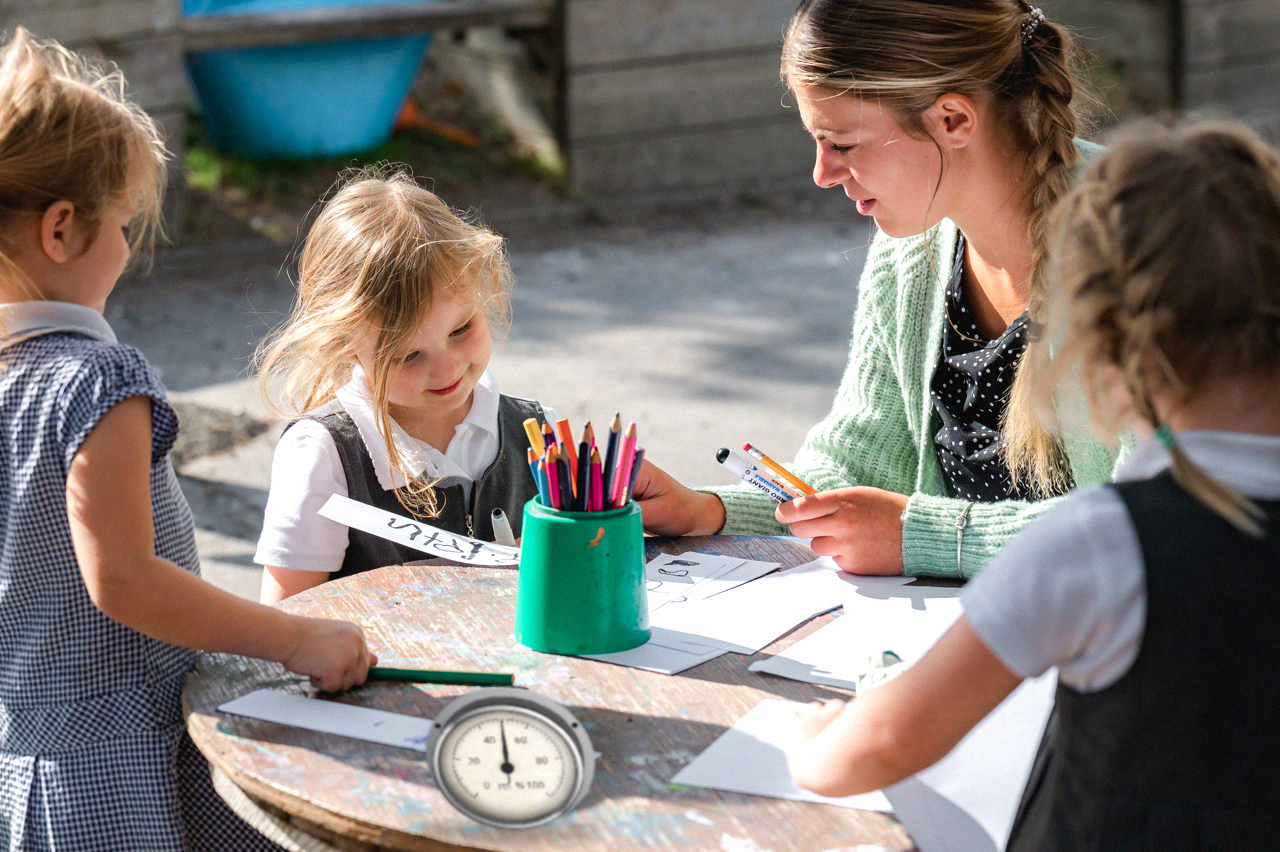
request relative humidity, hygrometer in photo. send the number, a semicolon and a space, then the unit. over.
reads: 50; %
